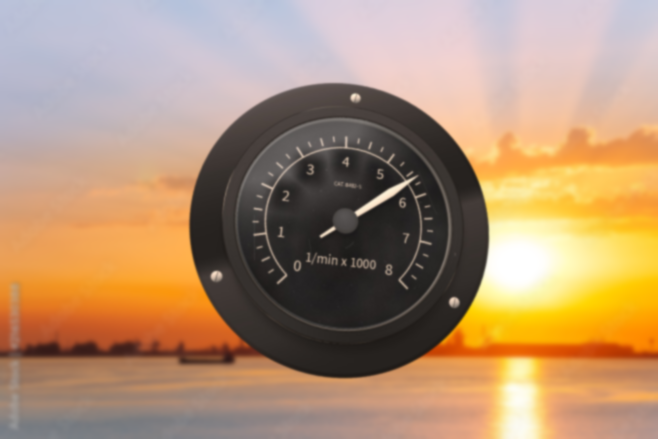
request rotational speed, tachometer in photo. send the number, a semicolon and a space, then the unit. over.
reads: 5625; rpm
